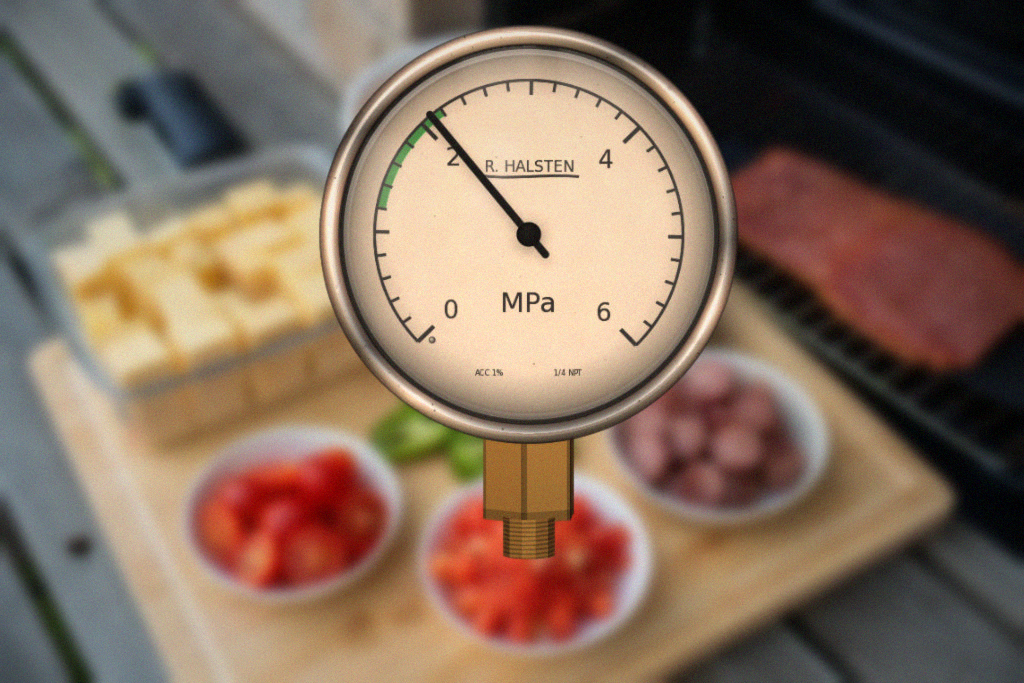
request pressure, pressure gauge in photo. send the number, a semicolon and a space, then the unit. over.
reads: 2.1; MPa
